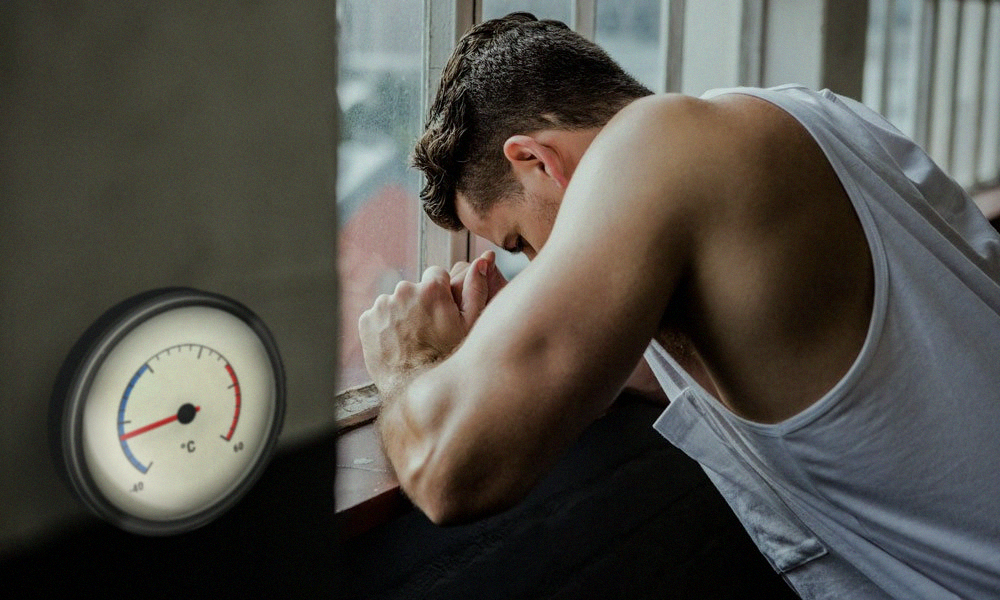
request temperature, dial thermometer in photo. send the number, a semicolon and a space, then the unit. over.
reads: -24; °C
